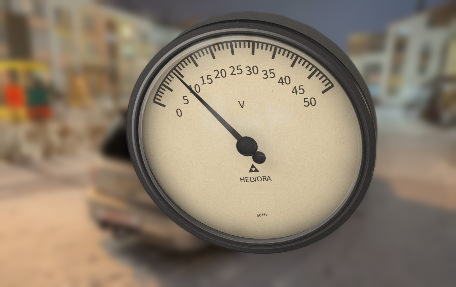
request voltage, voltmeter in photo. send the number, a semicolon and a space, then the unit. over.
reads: 10; V
